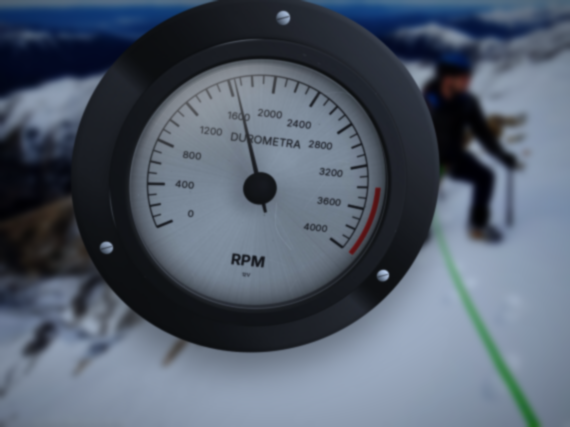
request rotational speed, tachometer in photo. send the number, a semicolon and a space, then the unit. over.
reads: 1650; rpm
